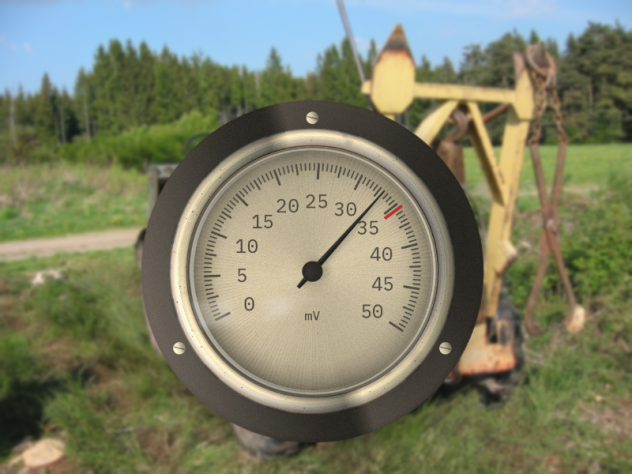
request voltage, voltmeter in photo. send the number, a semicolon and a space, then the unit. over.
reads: 33; mV
